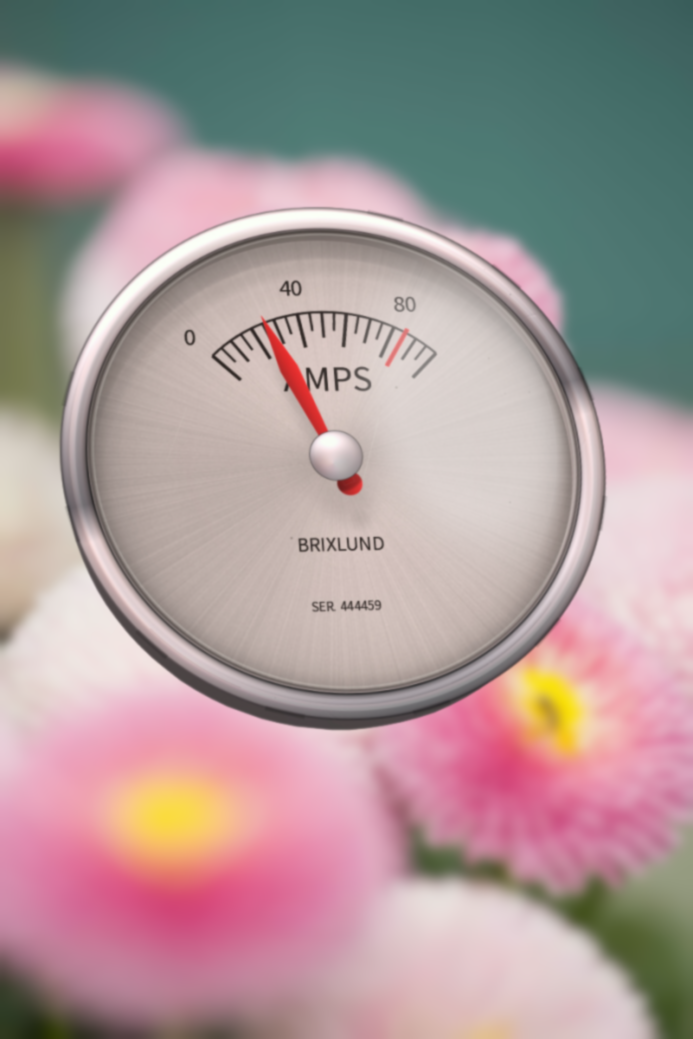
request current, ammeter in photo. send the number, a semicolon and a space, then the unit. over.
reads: 25; A
